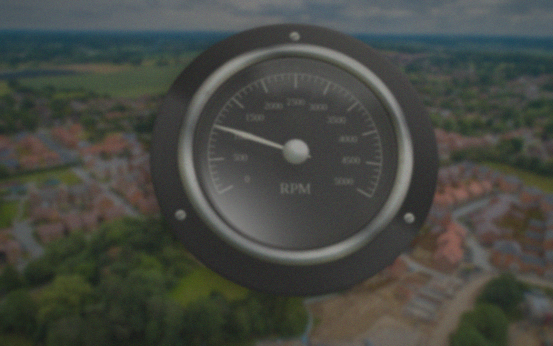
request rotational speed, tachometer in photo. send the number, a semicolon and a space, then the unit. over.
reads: 1000; rpm
